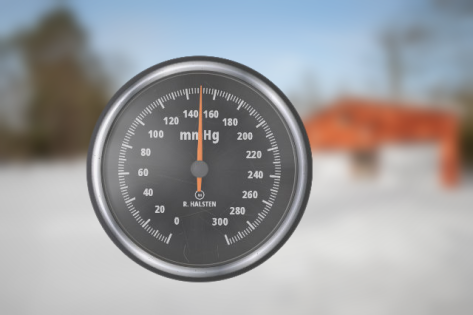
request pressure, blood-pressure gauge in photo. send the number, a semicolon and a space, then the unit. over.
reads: 150; mmHg
